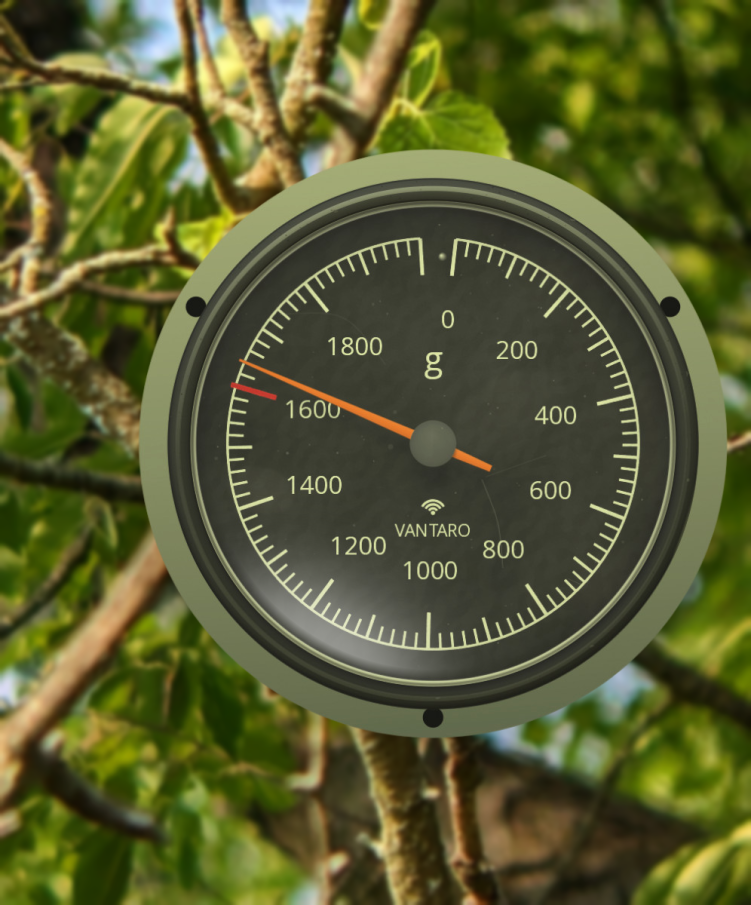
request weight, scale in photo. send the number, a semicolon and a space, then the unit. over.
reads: 1640; g
